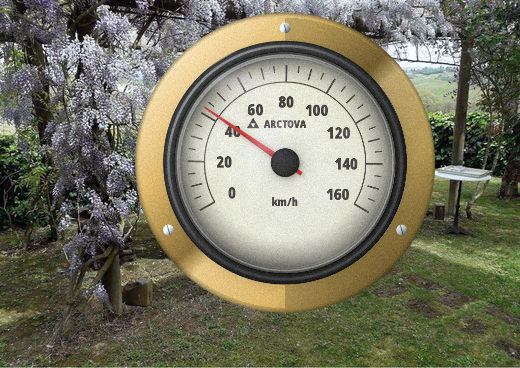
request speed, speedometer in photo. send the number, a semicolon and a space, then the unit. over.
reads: 42.5; km/h
